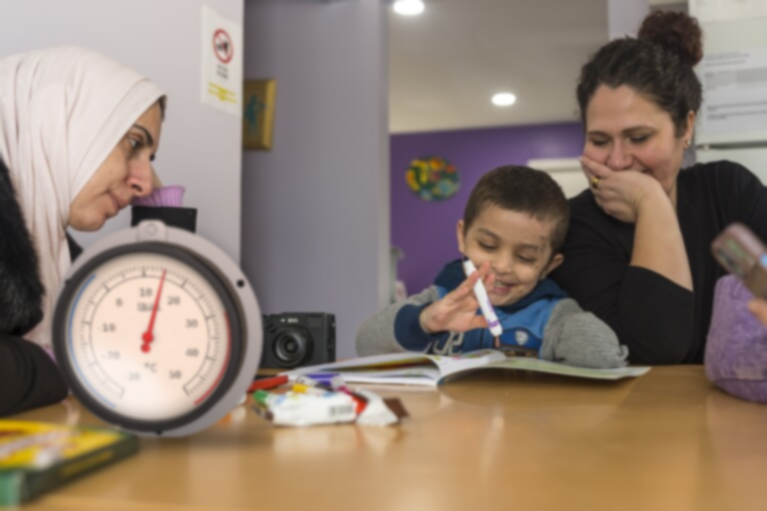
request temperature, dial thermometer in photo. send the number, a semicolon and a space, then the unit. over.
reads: 15; °C
